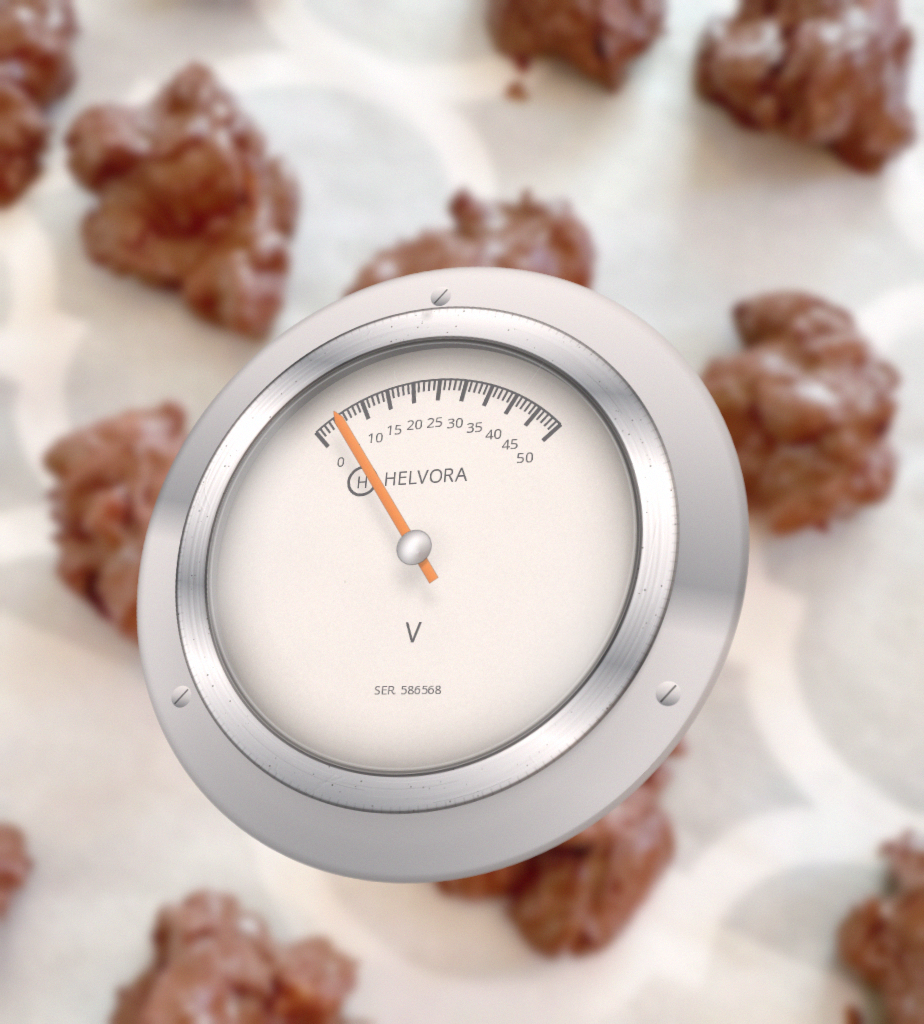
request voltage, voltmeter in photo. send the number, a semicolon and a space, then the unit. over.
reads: 5; V
